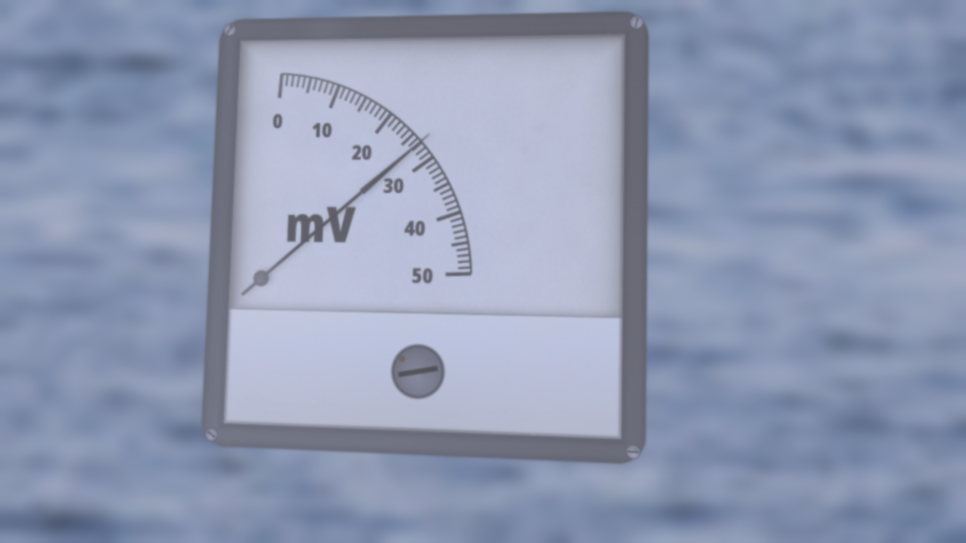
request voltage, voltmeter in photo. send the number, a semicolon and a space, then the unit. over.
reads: 27; mV
